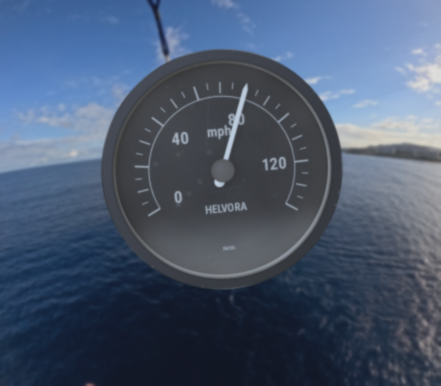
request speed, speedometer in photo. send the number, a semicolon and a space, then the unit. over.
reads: 80; mph
